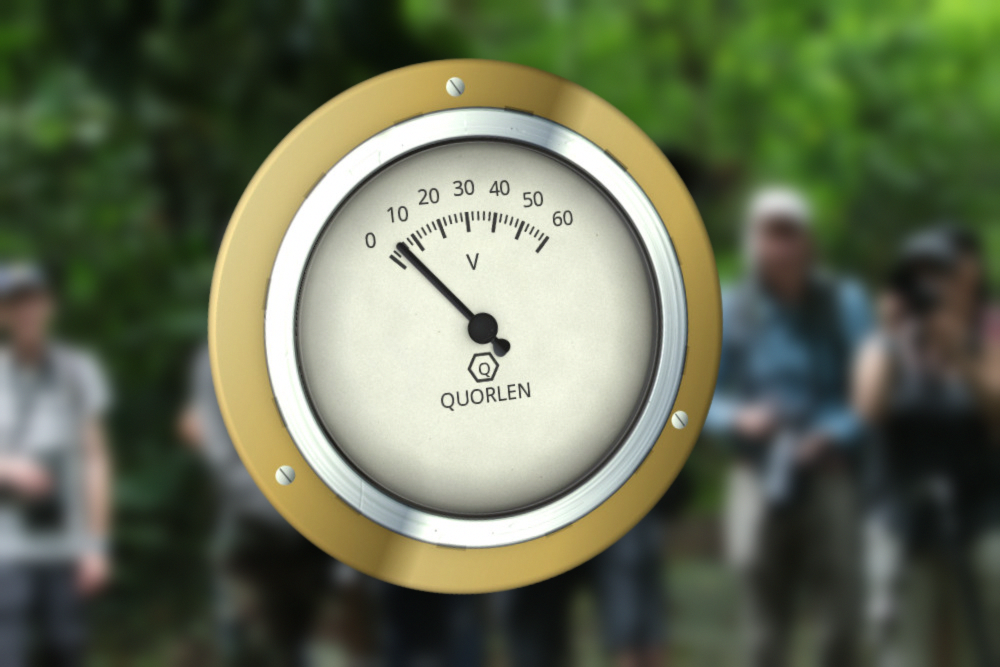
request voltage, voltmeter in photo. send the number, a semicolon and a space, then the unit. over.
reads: 4; V
